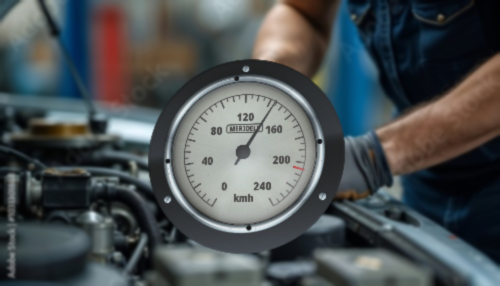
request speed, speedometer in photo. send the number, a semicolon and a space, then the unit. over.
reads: 145; km/h
